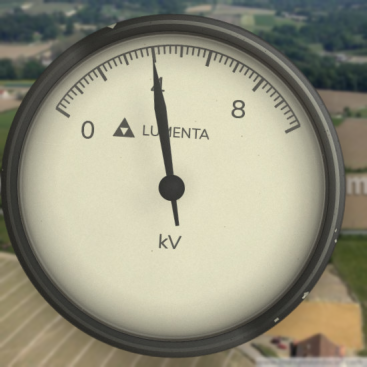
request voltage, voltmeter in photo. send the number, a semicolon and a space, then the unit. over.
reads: 4; kV
